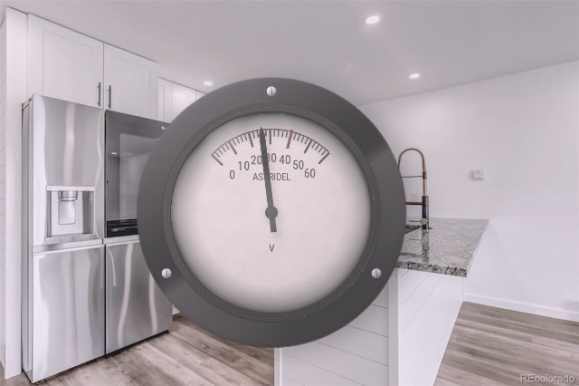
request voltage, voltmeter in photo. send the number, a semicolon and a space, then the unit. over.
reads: 26; V
